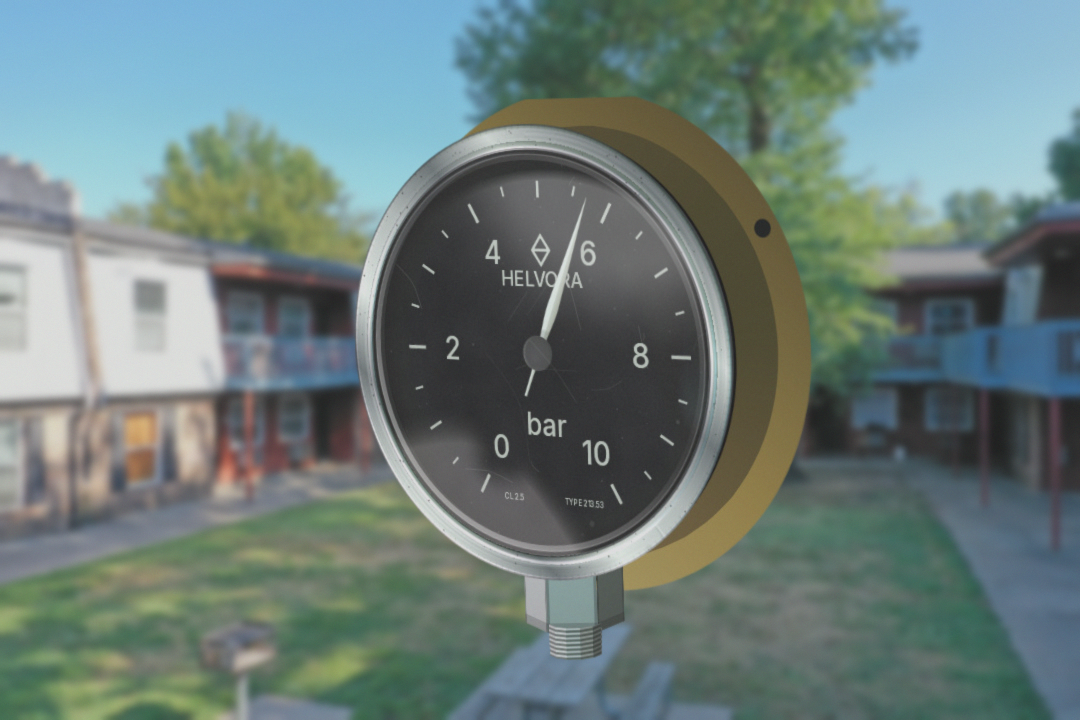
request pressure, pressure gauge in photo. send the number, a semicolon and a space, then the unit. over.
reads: 5.75; bar
